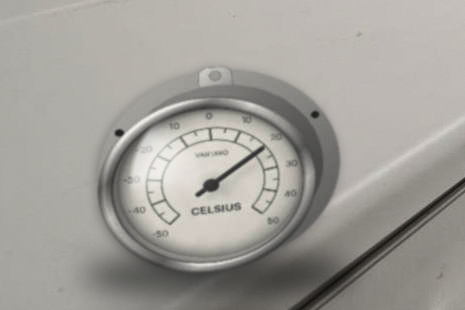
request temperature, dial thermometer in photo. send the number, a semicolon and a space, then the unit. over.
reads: 20; °C
